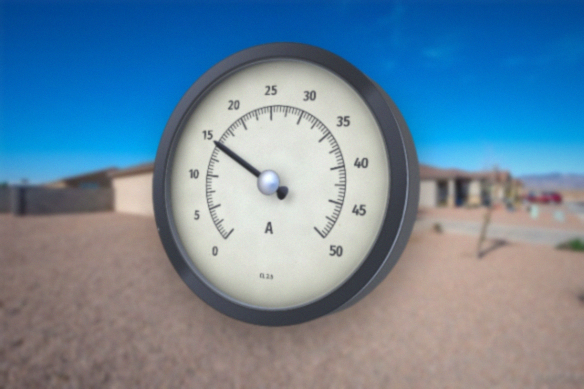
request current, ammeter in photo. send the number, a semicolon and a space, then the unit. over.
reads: 15; A
